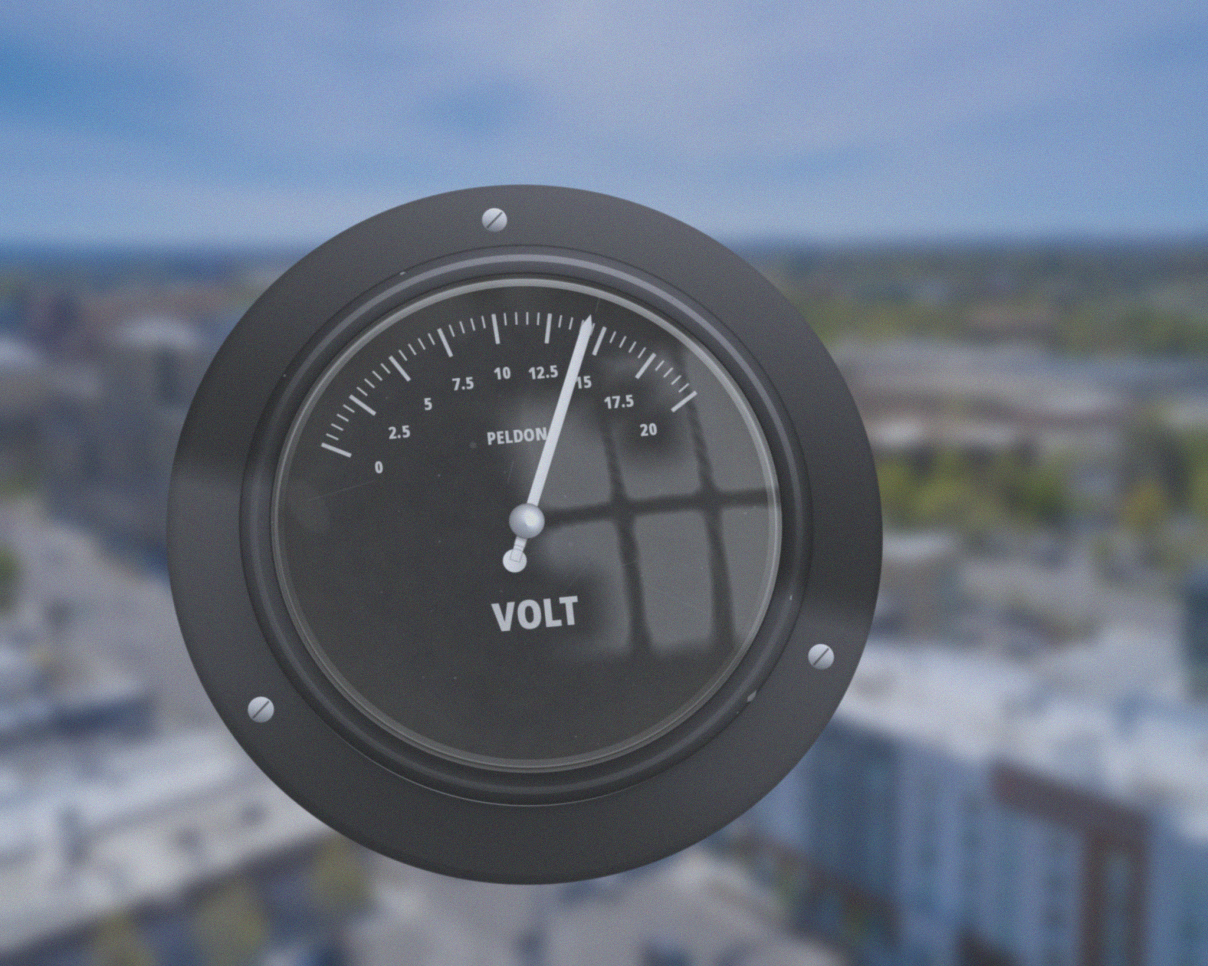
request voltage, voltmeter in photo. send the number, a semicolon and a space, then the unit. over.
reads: 14.25; V
